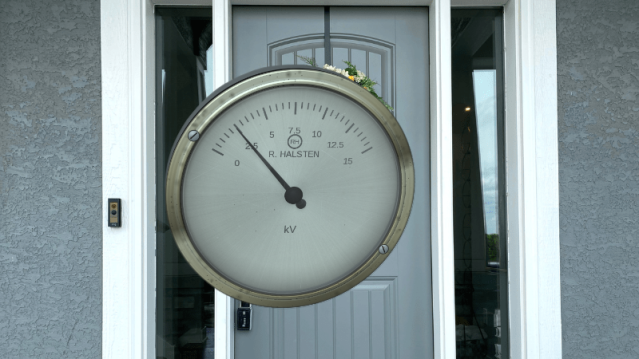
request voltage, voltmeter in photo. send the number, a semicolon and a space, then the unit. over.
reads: 2.5; kV
